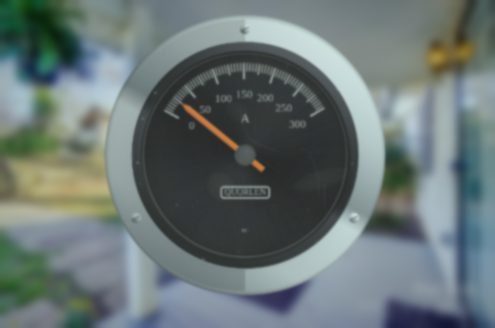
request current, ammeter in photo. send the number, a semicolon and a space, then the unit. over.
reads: 25; A
